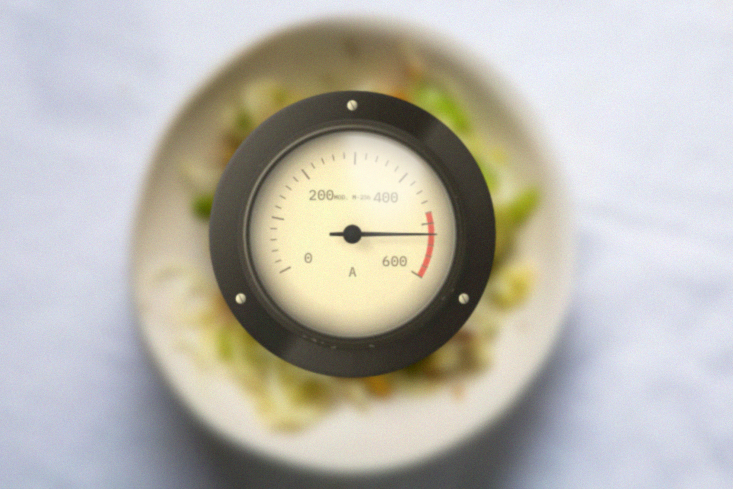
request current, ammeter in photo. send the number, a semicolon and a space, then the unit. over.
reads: 520; A
